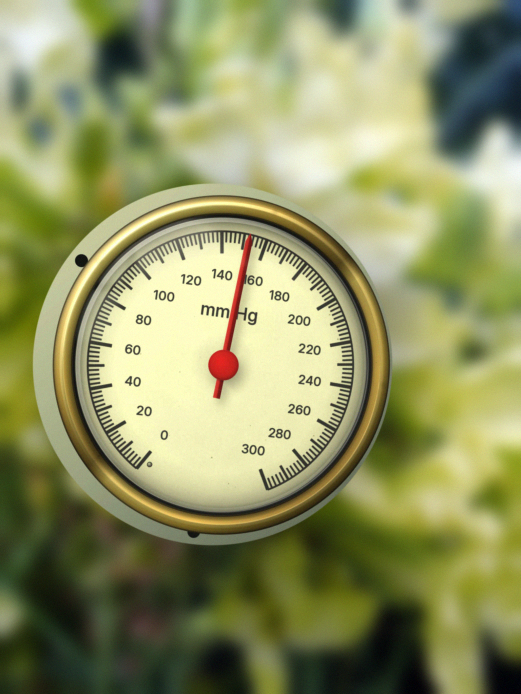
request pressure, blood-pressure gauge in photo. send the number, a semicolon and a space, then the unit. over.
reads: 152; mmHg
